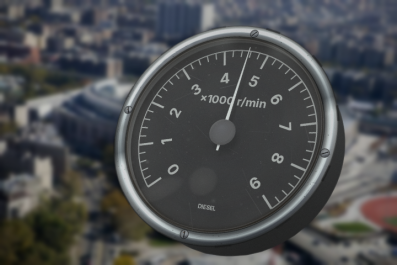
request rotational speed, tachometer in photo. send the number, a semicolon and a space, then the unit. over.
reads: 4600; rpm
